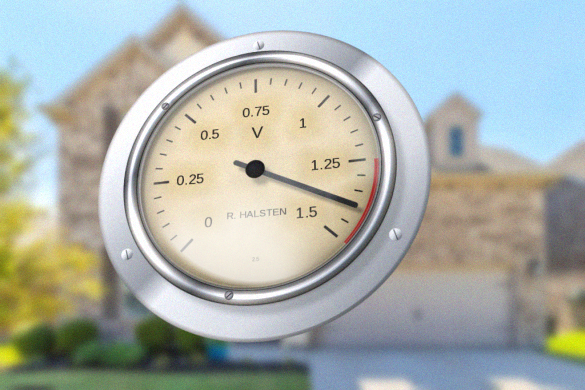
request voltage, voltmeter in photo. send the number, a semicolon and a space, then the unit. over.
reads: 1.4; V
